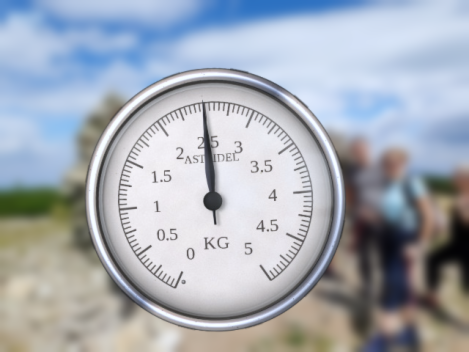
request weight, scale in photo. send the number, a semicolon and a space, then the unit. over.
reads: 2.5; kg
